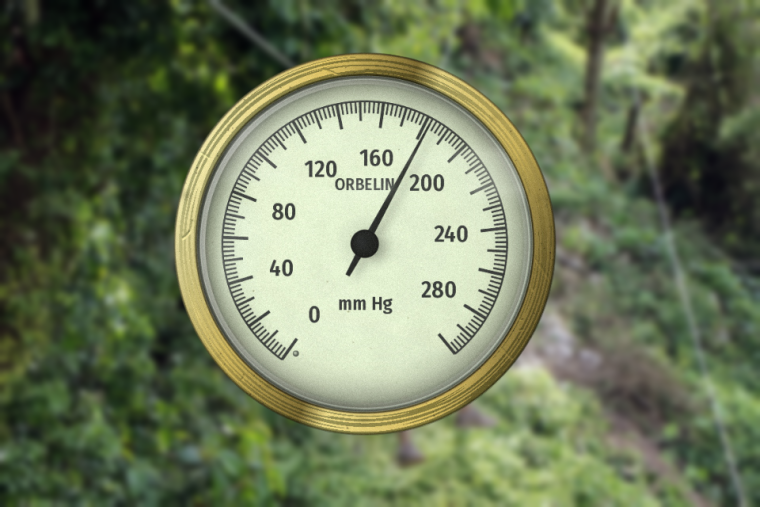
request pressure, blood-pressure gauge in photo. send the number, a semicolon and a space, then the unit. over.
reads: 182; mmHg
